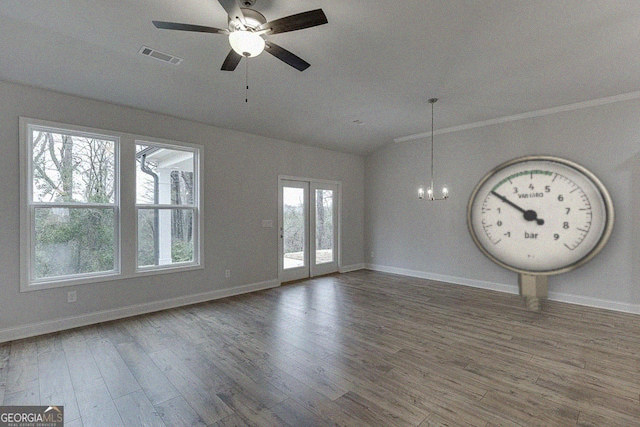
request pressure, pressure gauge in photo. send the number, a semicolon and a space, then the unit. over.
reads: 2; bar
